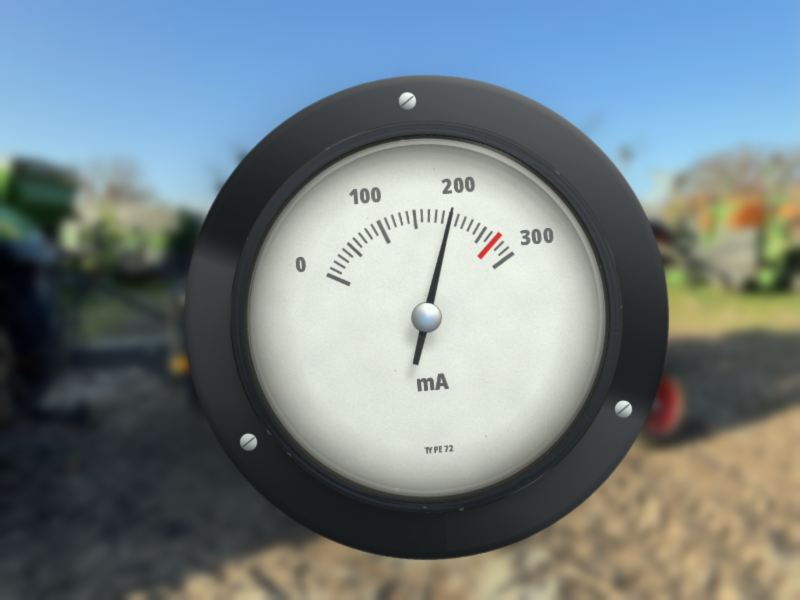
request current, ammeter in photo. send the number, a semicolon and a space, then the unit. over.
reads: 200; mA
